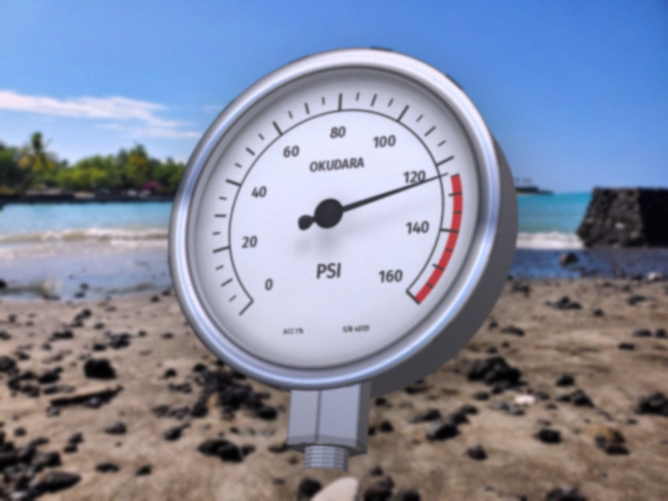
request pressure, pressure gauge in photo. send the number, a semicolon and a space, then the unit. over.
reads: 125; psi
